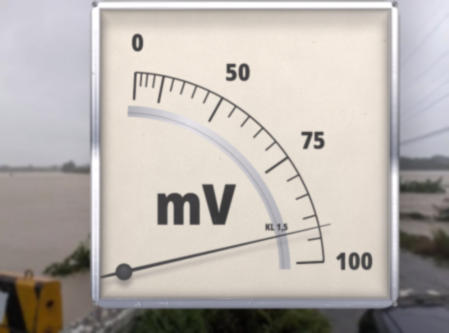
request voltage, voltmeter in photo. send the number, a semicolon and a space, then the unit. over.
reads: 92.5; mV
